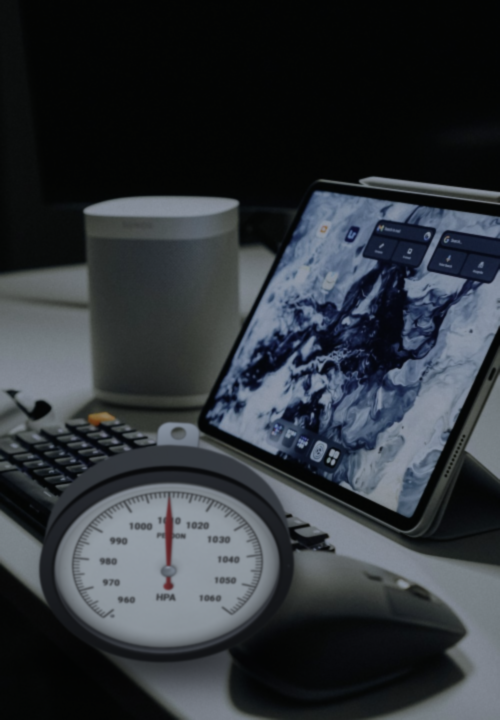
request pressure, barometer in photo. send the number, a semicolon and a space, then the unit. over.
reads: 1010; hPa
